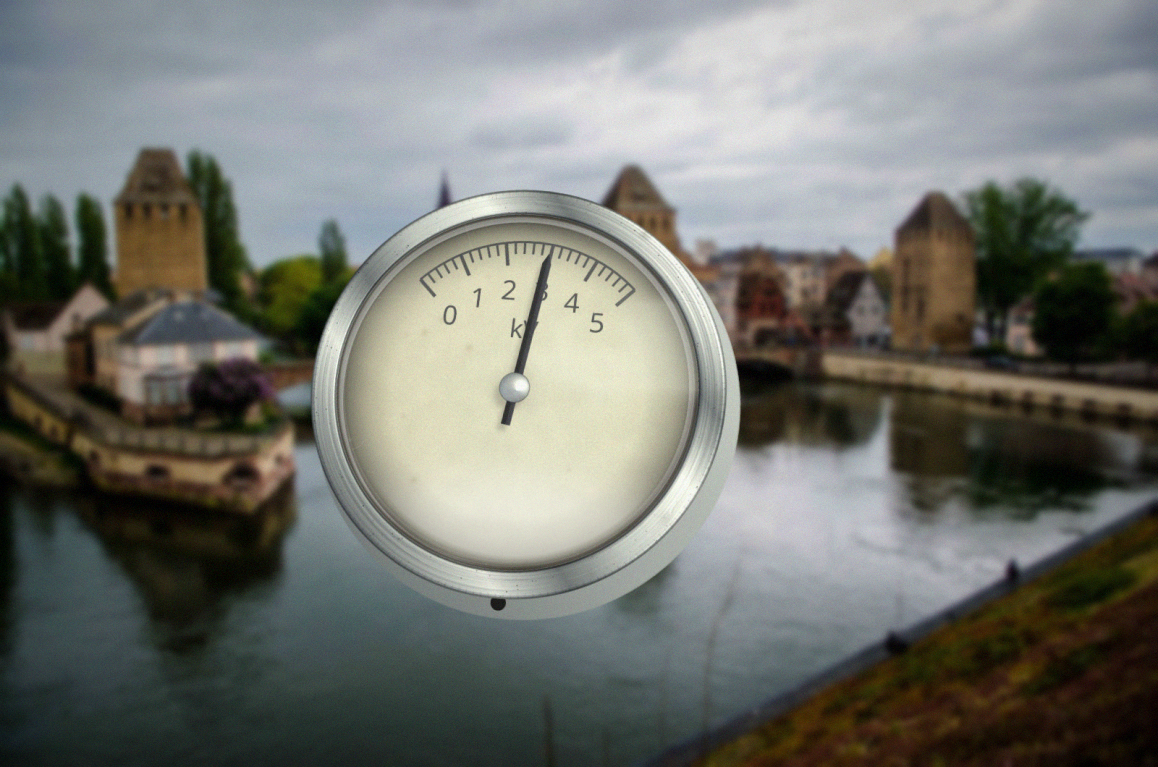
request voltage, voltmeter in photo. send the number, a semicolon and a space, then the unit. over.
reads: 3; kV
